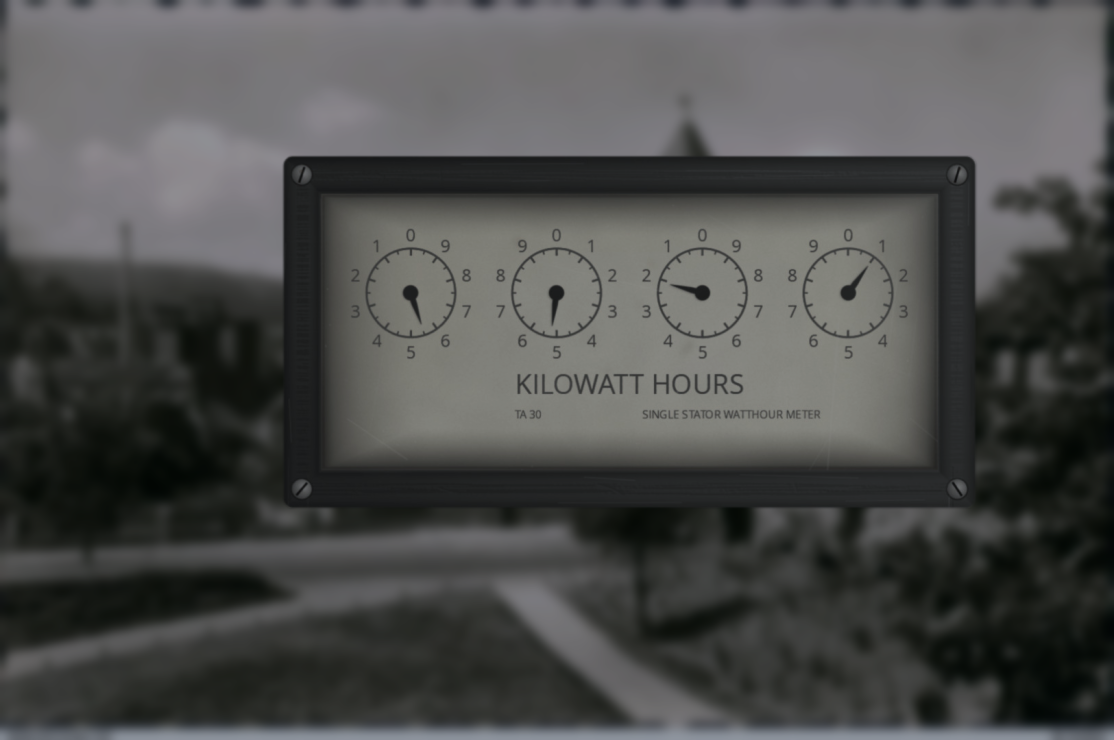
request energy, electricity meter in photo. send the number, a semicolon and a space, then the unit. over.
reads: 5521; kWh
